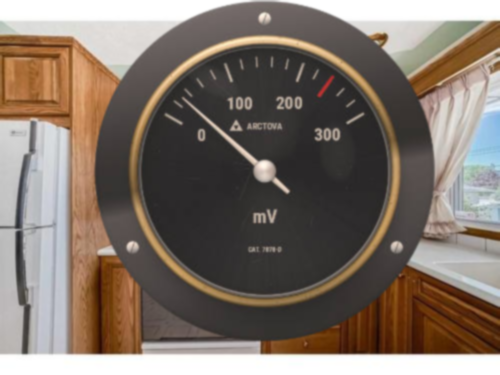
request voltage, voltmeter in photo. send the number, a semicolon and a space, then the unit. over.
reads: 30; mV
